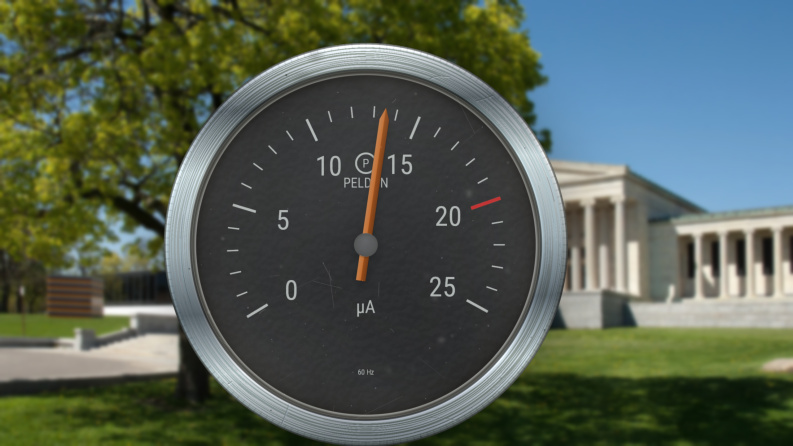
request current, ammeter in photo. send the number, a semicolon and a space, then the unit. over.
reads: 13.5; µA
